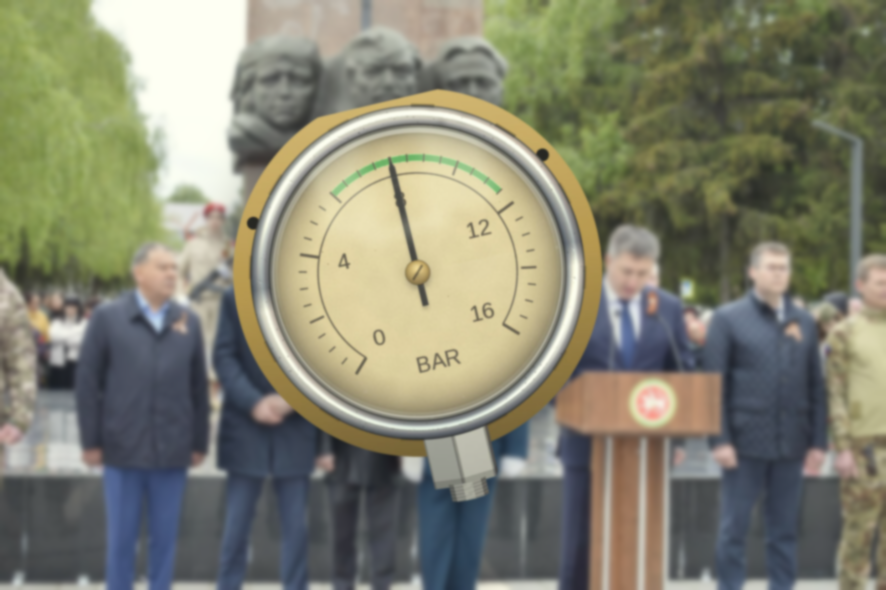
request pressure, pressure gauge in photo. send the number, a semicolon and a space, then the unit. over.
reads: 8; bar
